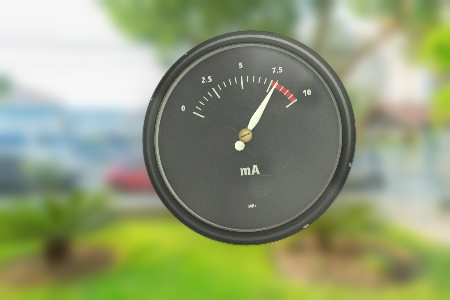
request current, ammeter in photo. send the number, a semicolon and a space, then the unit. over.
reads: 8; mA
